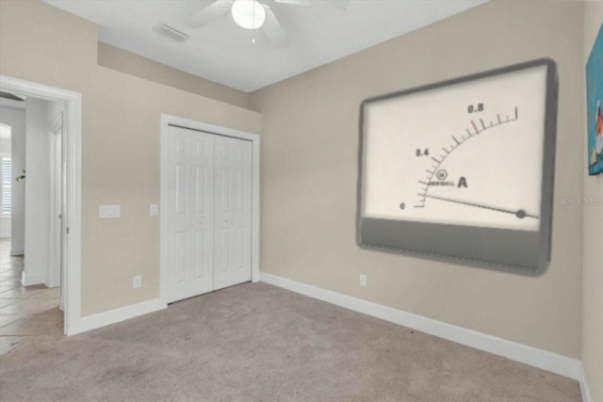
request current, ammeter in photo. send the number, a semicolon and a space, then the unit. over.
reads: 0.1; A
